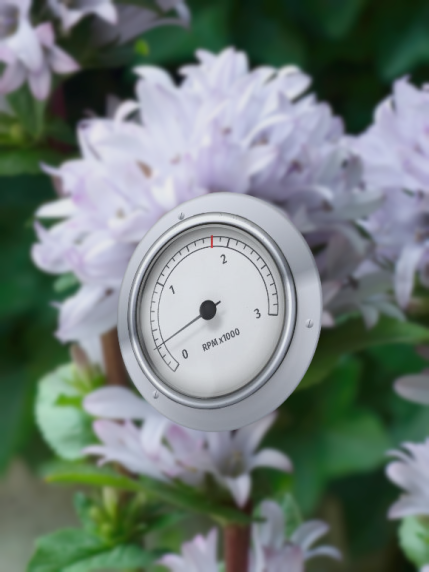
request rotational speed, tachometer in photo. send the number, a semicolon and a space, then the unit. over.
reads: 300; rpm
